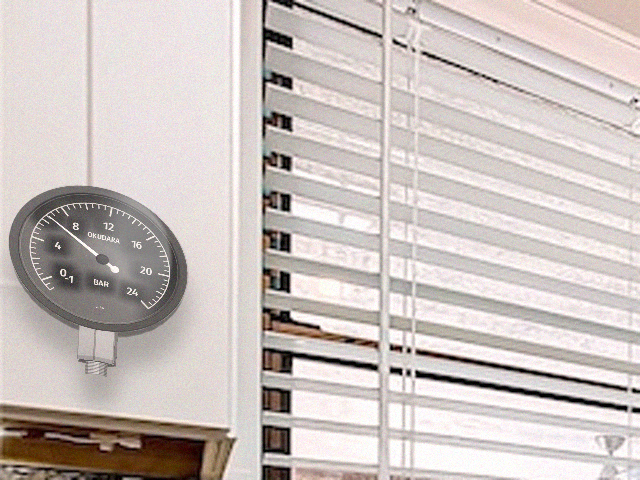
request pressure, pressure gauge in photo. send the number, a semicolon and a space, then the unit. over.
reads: 6.5; bar
